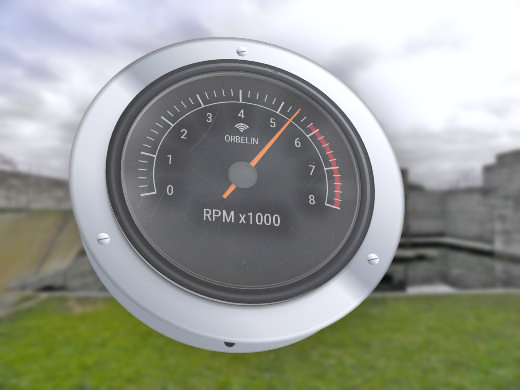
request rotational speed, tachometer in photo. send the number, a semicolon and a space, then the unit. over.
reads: 5400; rpm
